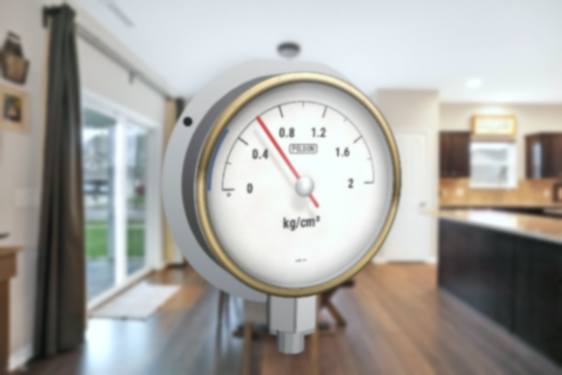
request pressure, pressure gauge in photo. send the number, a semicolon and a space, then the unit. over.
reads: 0.6; kg/cm²
